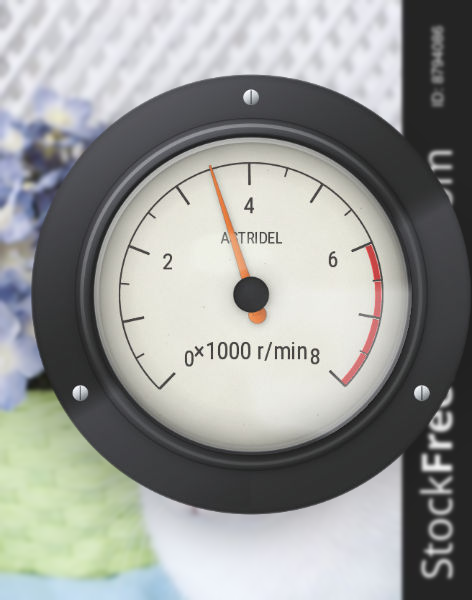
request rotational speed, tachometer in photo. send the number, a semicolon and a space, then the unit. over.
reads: 3500; rpm
